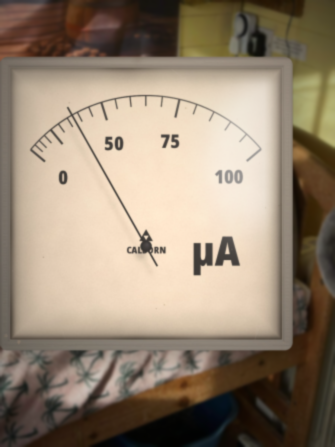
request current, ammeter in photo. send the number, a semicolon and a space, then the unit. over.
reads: 37.5; µA
